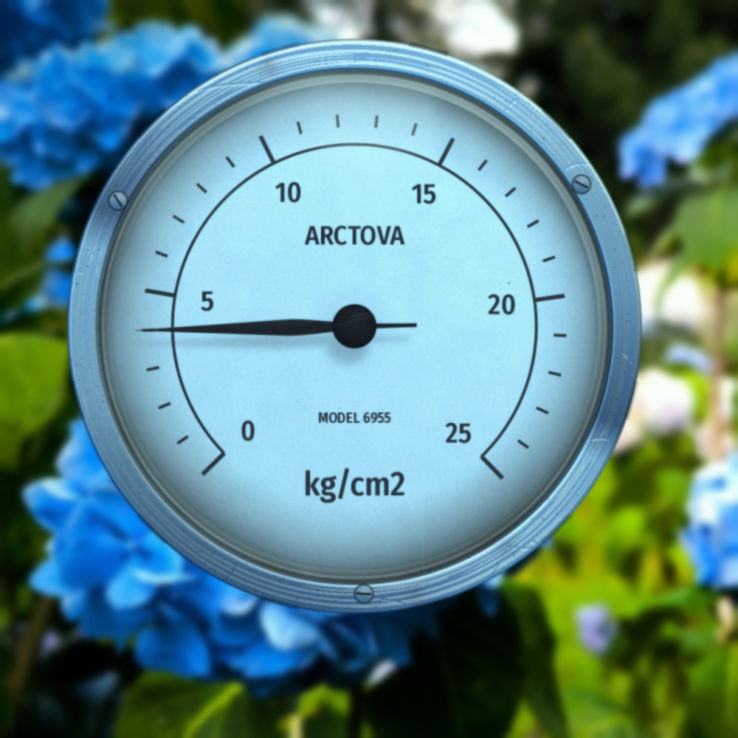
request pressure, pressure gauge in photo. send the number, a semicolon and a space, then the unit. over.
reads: 4; kg/cm²
